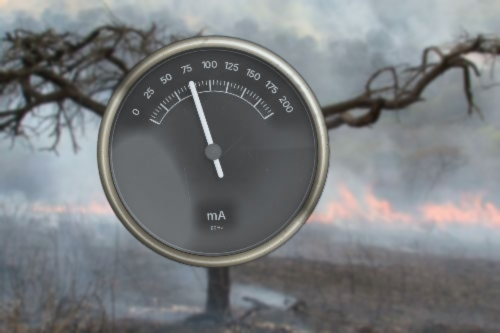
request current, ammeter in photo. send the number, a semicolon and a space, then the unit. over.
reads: 75; mA
